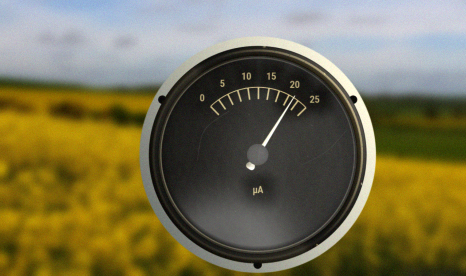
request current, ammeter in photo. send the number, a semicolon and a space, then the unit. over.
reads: 21.25; µA
